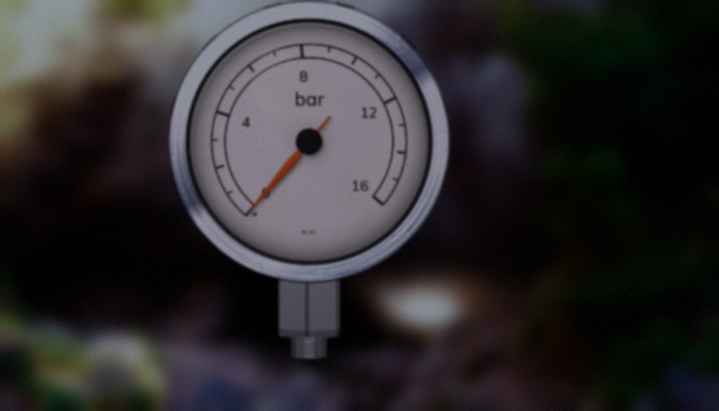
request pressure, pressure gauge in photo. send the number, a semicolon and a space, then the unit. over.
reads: 0; bar
